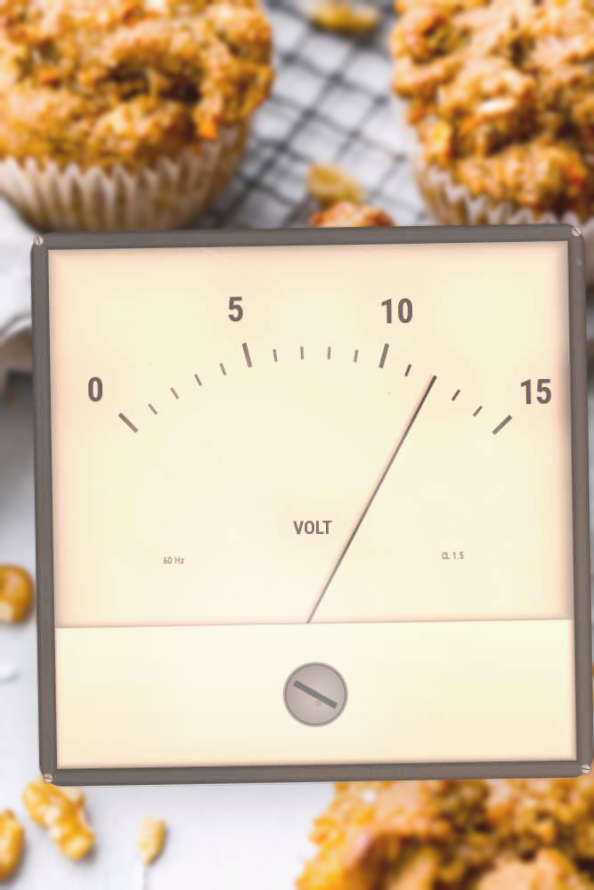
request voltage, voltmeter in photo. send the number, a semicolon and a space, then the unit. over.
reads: 12; V
